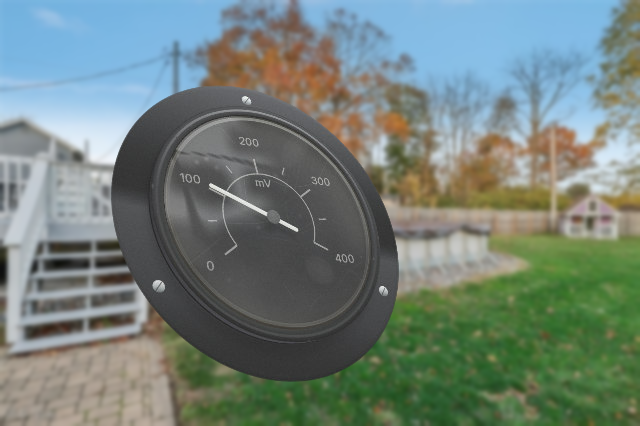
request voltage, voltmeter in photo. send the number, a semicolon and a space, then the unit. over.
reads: 100; mV
